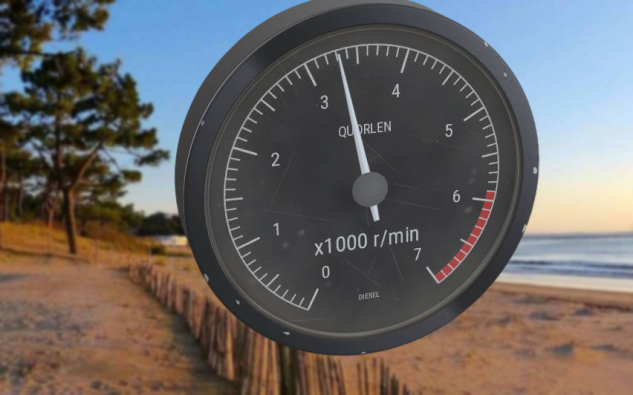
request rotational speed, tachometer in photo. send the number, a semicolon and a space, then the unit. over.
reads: 3300; rpm
